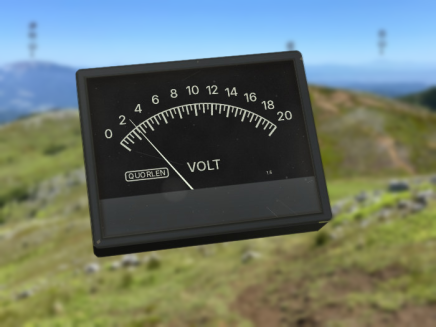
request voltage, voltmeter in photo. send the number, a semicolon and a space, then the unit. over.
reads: 2.5; V
